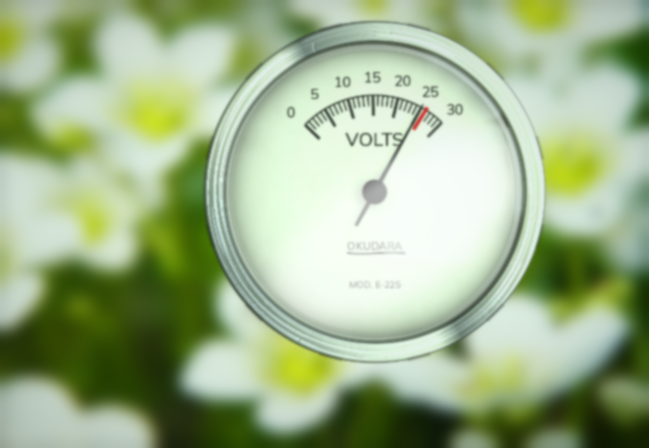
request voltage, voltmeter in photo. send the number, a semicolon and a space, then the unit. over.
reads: 25; V
